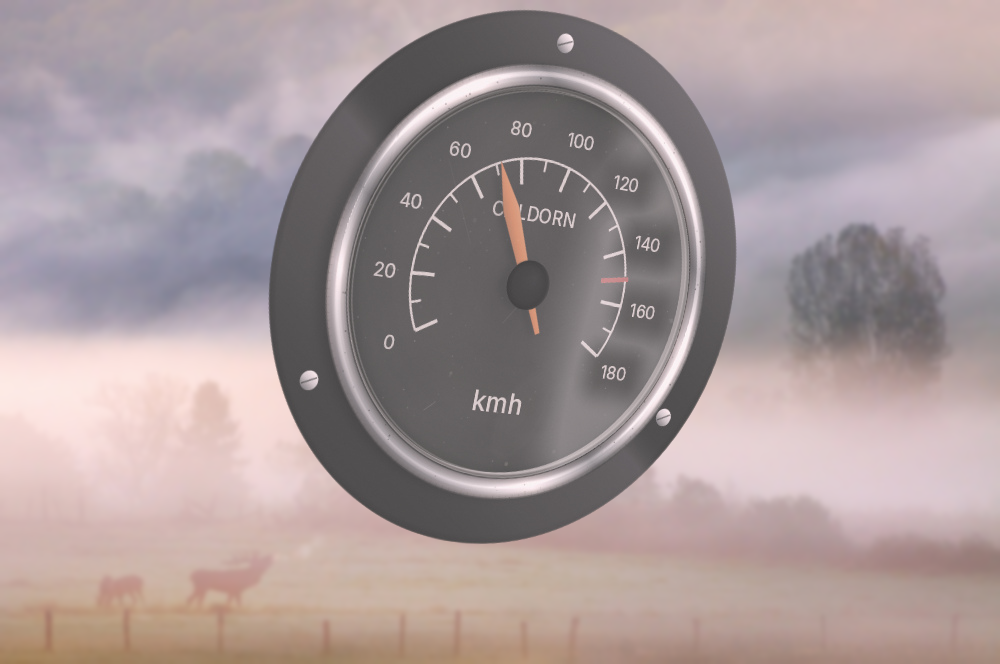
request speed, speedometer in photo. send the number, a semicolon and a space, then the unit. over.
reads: 70; km/h
